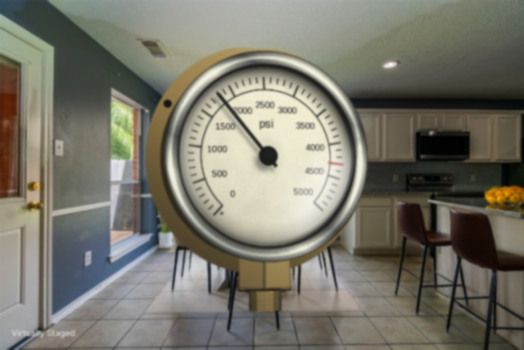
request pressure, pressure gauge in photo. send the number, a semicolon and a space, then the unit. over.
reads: 1800; psi
